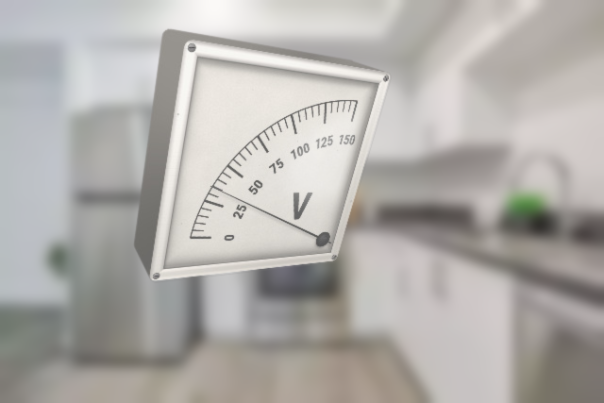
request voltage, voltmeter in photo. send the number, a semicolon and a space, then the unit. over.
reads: 35; V
